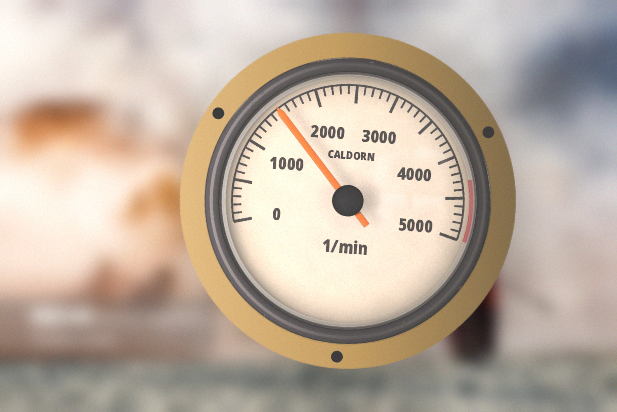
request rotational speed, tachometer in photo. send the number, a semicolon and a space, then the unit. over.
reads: 1500; rpm
